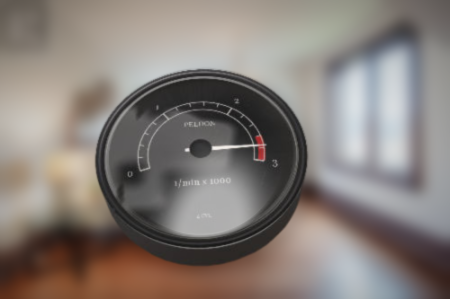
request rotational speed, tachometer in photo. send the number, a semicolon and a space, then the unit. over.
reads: 2800; rpm
